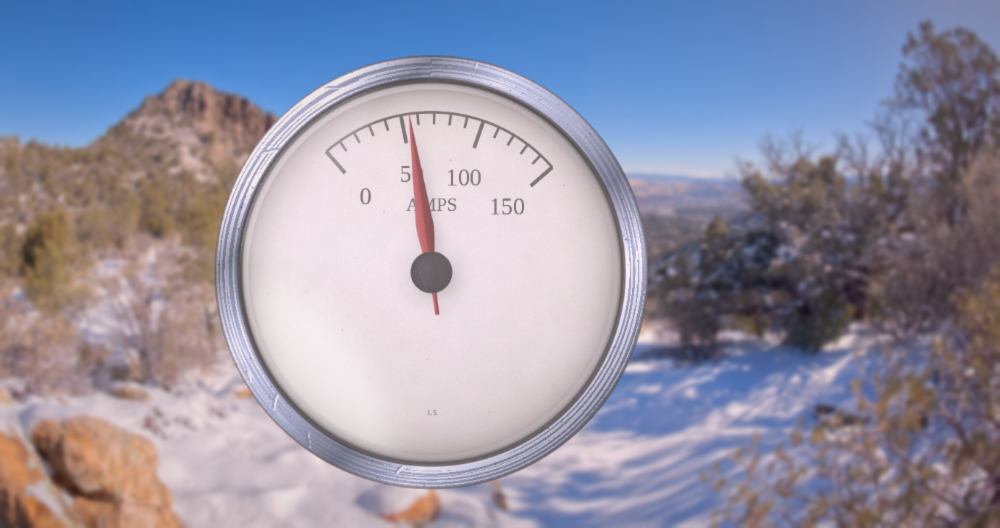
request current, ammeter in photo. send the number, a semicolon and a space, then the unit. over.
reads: 55; A
